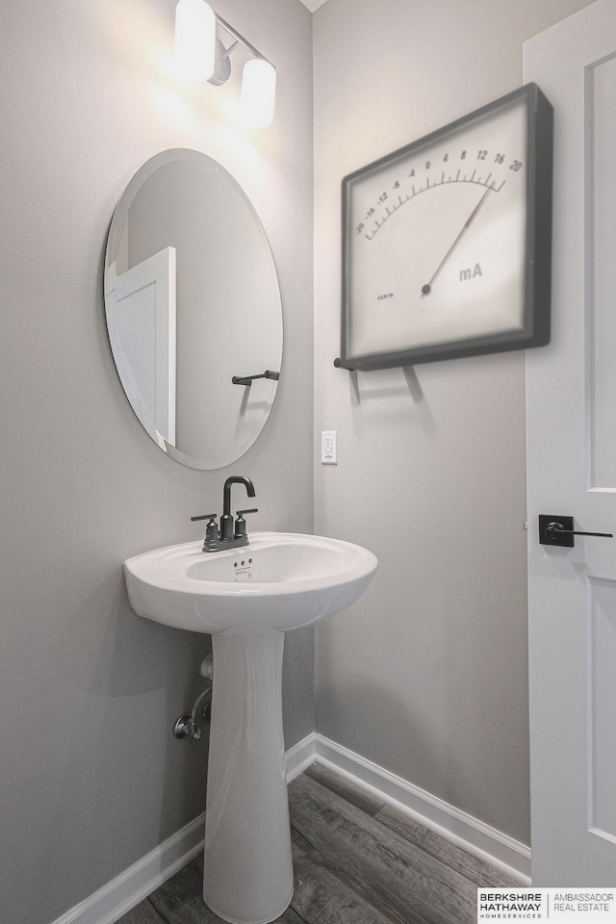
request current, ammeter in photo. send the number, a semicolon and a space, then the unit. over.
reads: 18; mA
